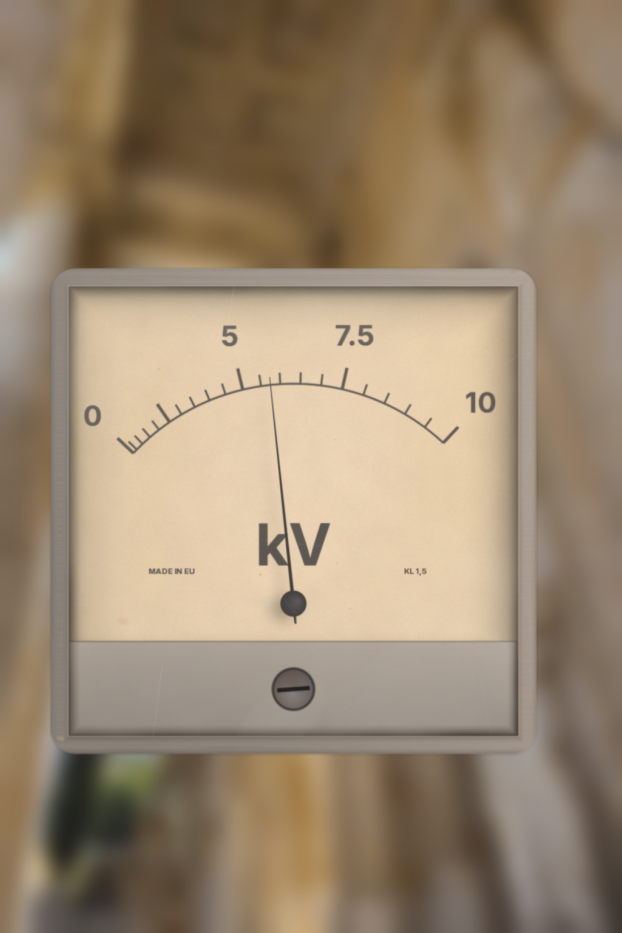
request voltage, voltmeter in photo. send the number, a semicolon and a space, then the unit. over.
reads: 5.75; kV
